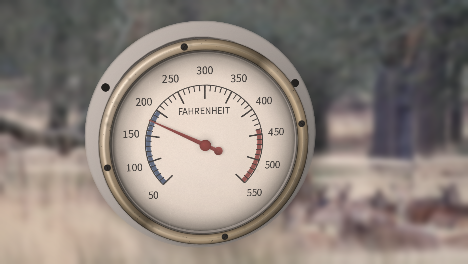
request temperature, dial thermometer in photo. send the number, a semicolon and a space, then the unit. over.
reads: 180; °F
